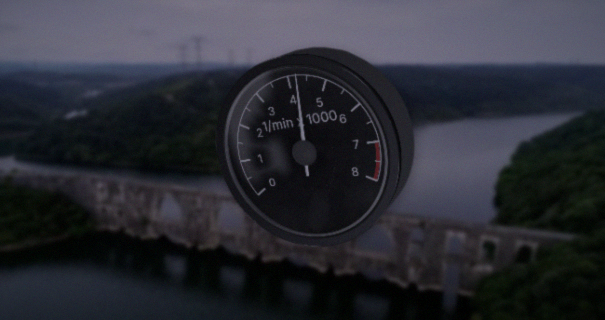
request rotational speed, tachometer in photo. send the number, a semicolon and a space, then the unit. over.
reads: 4250; rpm
